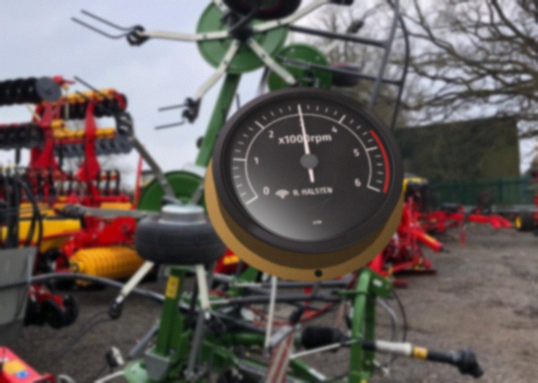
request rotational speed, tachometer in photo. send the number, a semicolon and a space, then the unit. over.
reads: 3000; rpm
